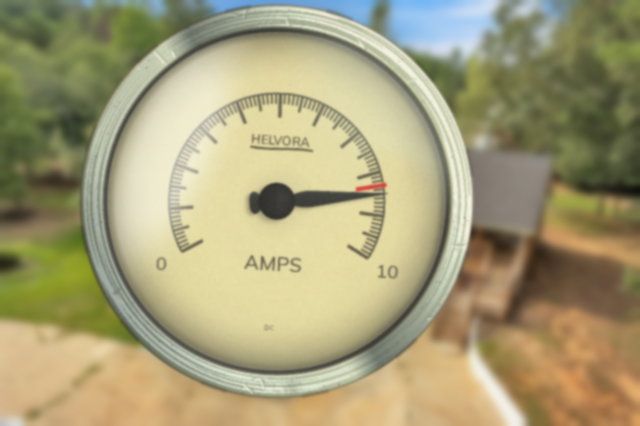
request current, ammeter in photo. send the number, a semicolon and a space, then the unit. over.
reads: 8.5; A
